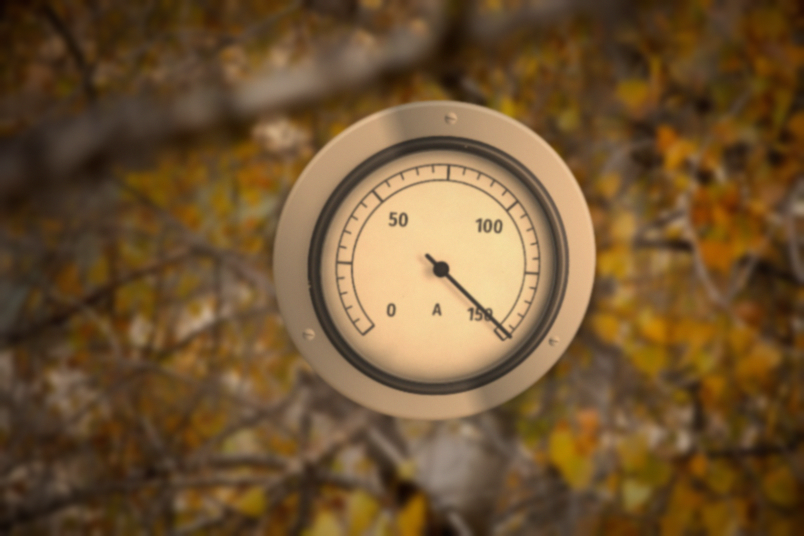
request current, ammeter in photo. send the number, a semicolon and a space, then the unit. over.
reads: 147.5; A
